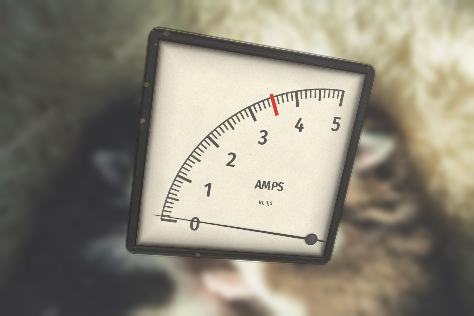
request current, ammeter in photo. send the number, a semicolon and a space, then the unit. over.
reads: 0.1; A
